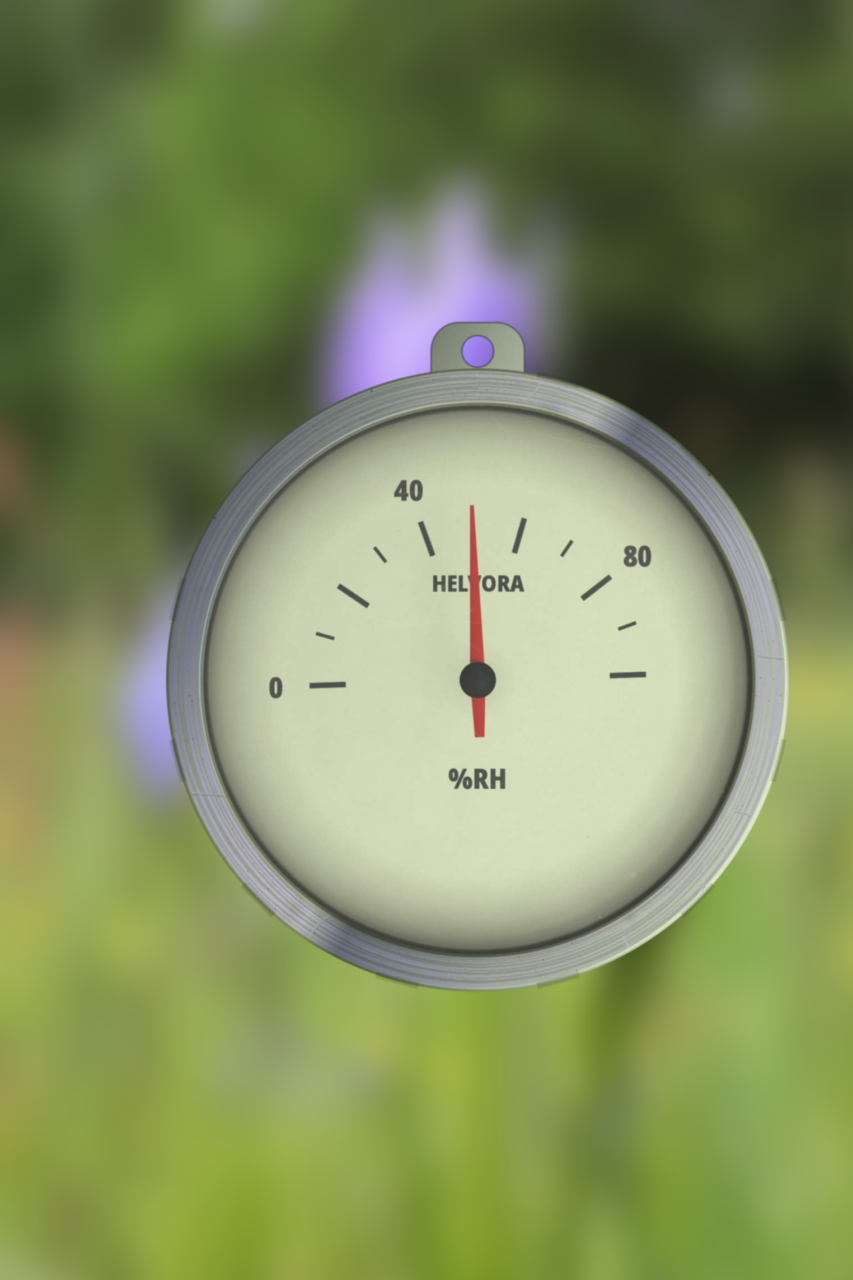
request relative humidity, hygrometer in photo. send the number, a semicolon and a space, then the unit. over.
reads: 50; %
